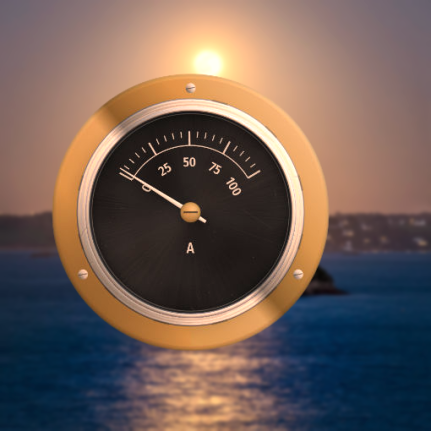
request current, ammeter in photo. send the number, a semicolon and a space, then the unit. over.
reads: 2.5; A
